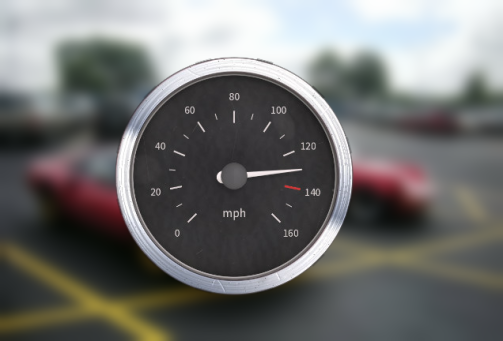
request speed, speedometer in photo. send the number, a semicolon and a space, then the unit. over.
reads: 130; mph
